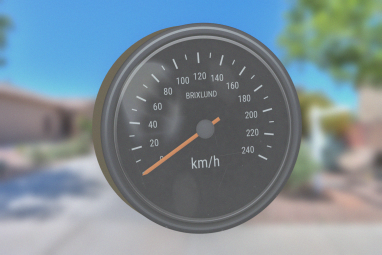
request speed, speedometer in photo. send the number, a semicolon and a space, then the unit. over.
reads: 0; km/h
